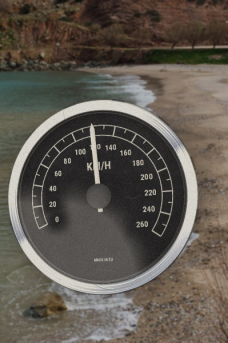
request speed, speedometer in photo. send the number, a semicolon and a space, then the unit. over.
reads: 120; km/h
